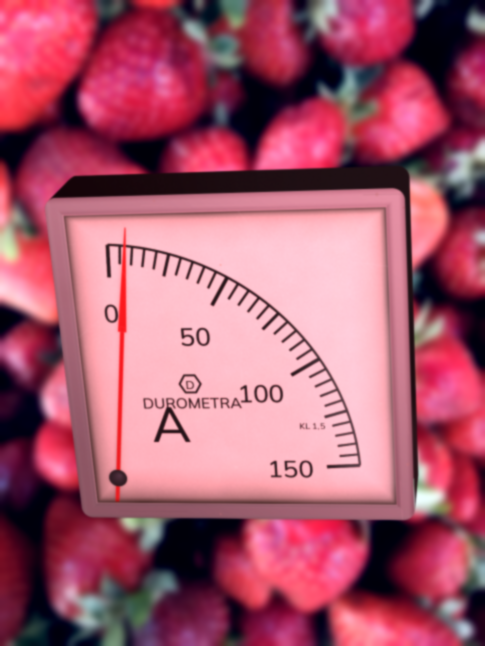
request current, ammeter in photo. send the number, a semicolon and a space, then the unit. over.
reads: 7.5; A
